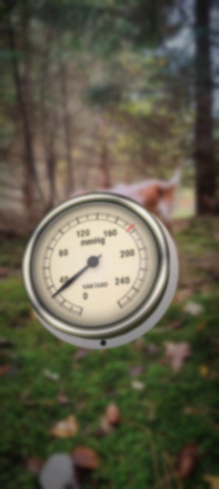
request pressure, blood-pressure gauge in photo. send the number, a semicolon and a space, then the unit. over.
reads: 30; mmHg
